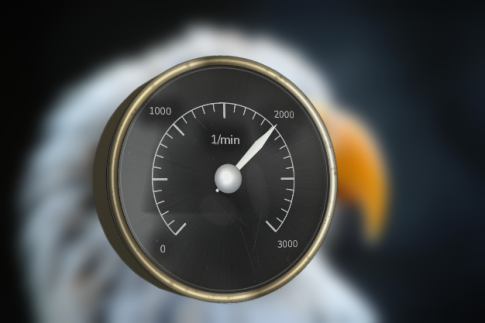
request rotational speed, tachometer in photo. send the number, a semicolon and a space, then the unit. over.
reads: 2000; rpm
